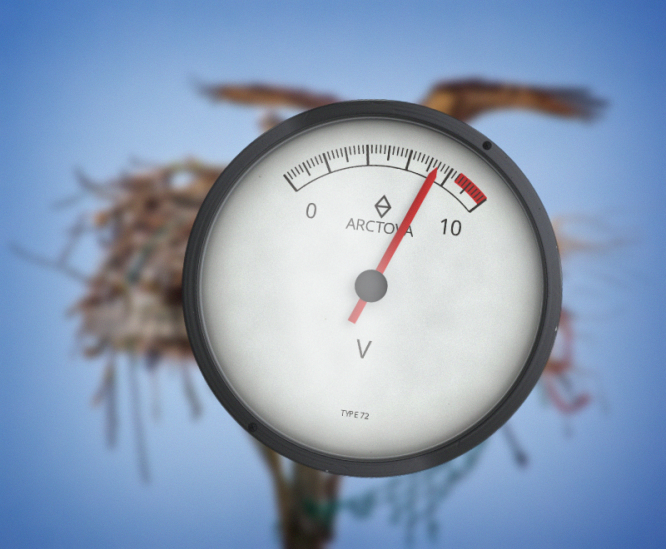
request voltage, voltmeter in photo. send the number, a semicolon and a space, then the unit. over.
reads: 7.4; V
